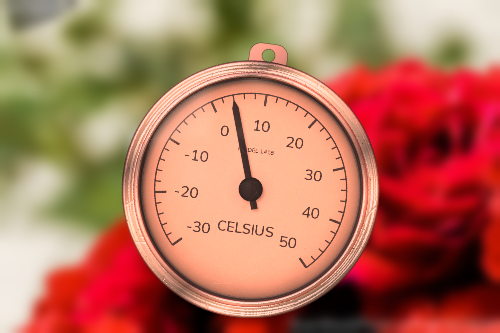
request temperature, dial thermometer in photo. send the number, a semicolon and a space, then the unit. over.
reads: 4; °C
